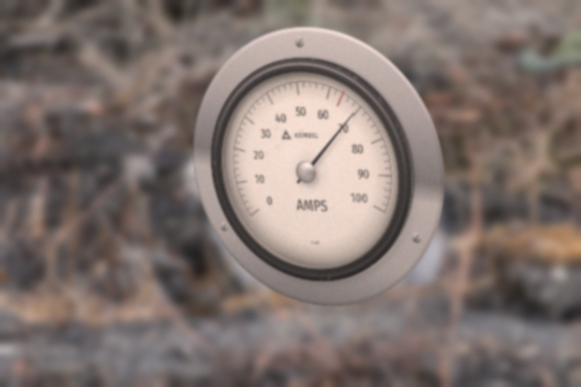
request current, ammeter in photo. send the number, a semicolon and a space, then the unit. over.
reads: 70; A
